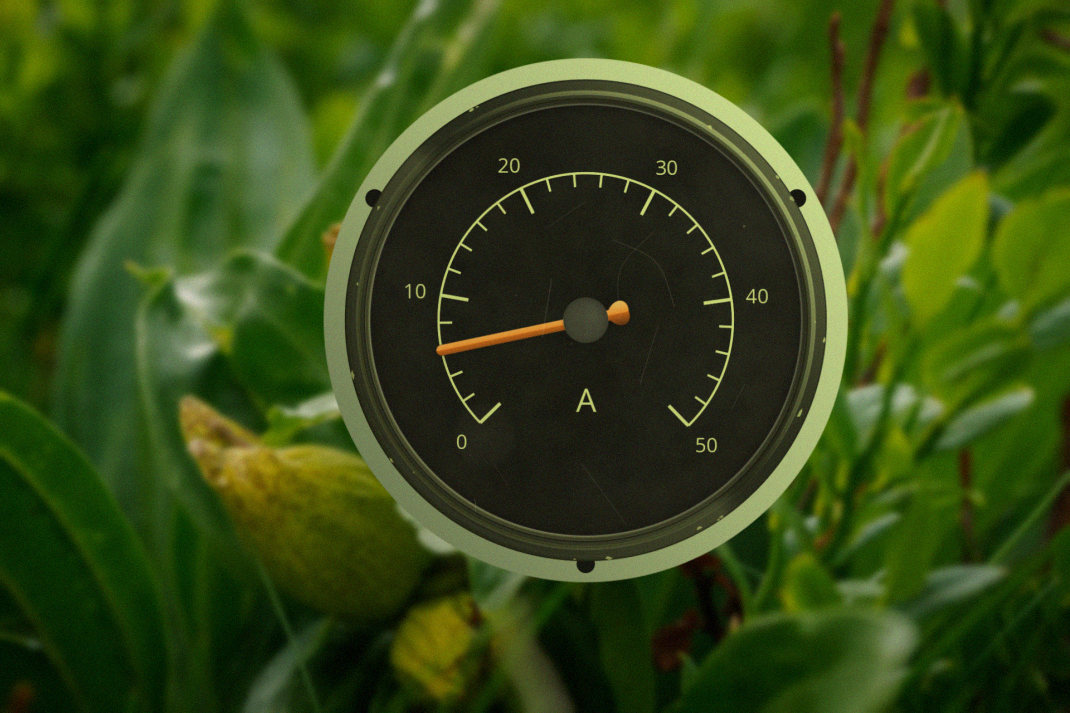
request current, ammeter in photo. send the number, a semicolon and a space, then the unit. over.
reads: 6; A
